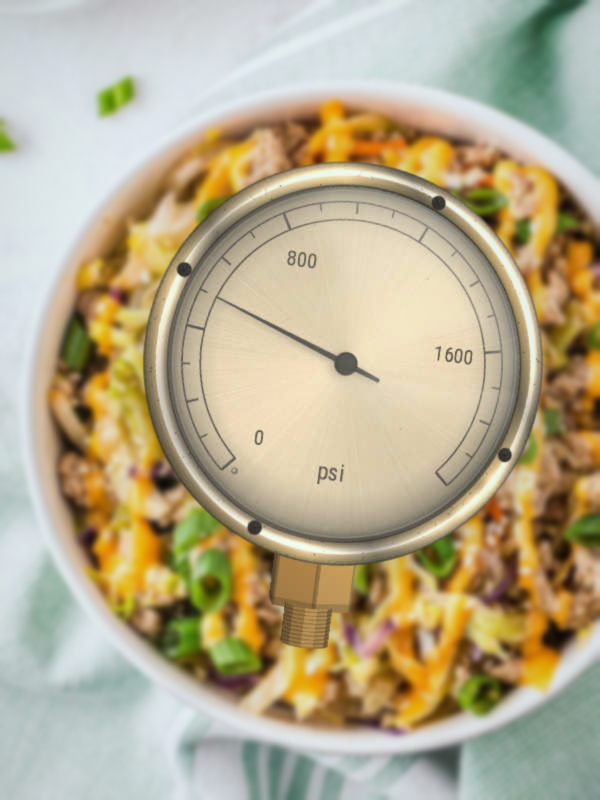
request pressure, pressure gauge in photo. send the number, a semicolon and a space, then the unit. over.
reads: 500; psi
